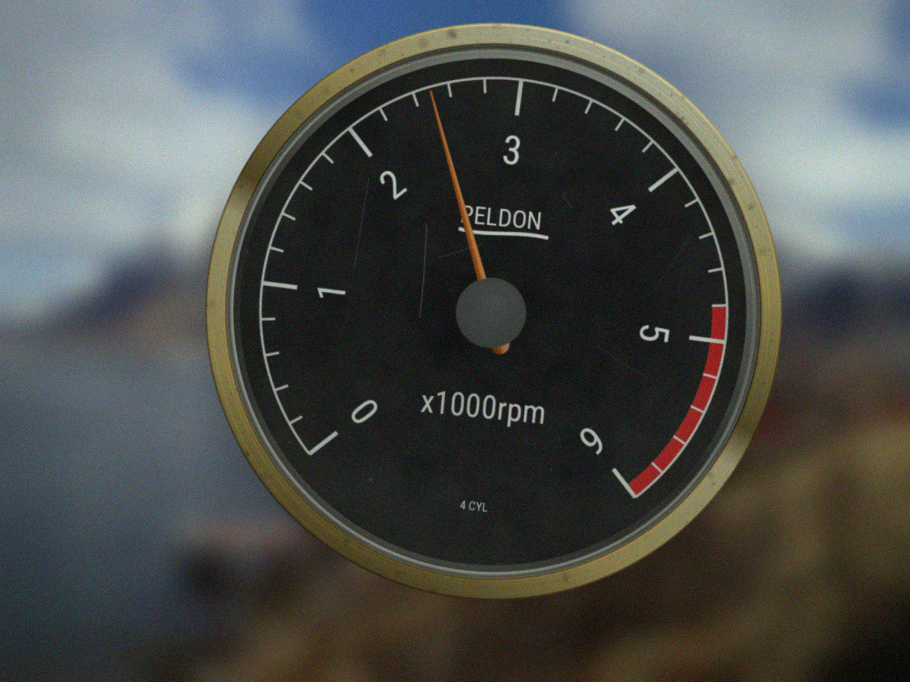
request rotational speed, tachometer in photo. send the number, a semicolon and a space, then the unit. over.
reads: 2500; rpm
